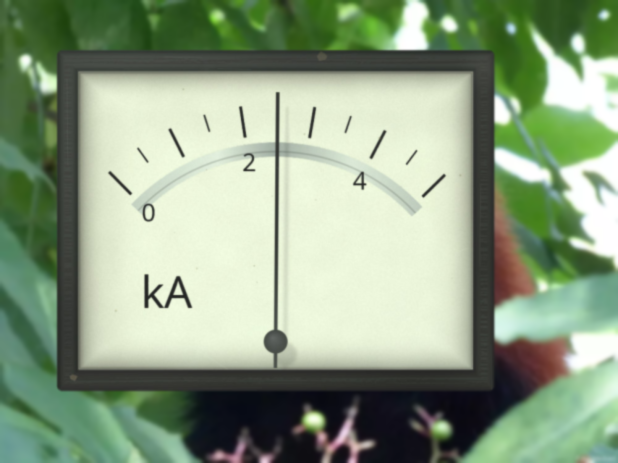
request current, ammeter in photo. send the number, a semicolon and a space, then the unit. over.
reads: 2.5; kA
